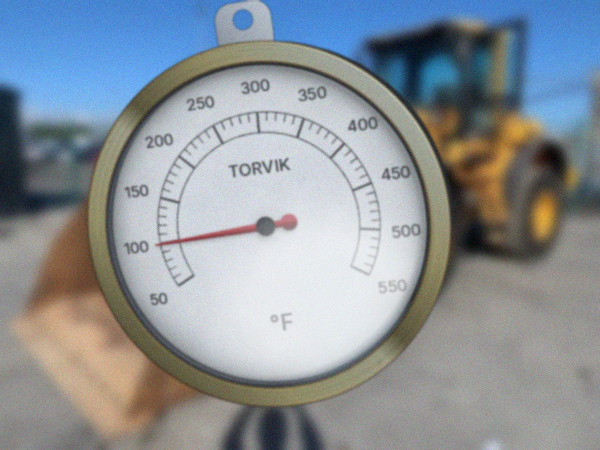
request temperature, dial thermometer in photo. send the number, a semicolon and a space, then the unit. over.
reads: 100; °F
